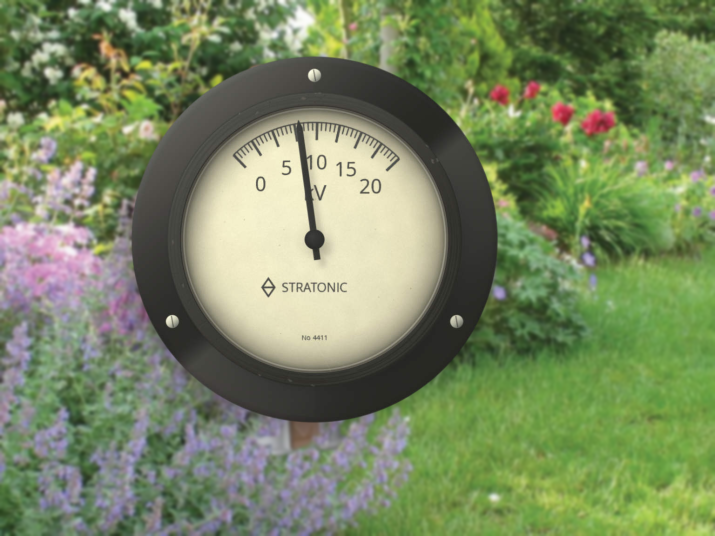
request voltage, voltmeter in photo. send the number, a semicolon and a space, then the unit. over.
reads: 8; kV
